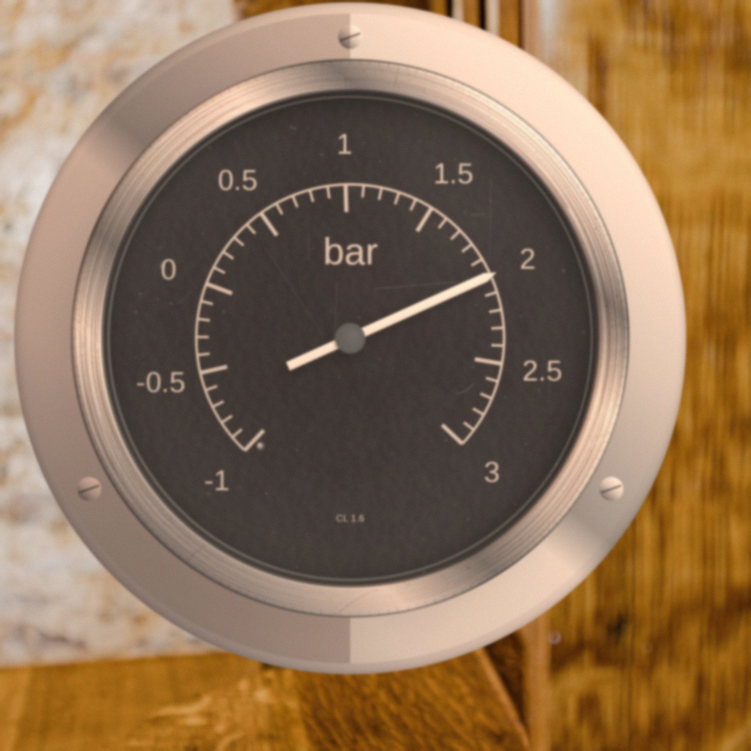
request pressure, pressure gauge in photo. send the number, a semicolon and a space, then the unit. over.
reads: 2; bar
